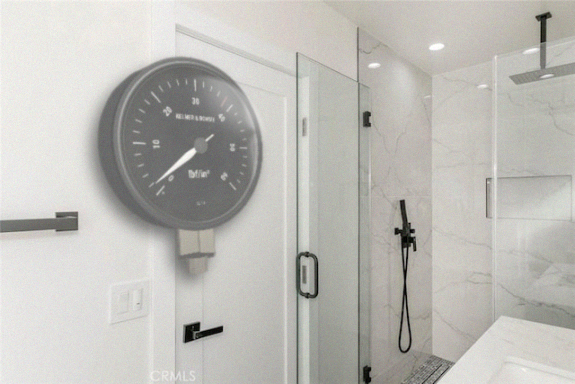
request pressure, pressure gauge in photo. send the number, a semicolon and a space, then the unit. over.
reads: 2; psi
